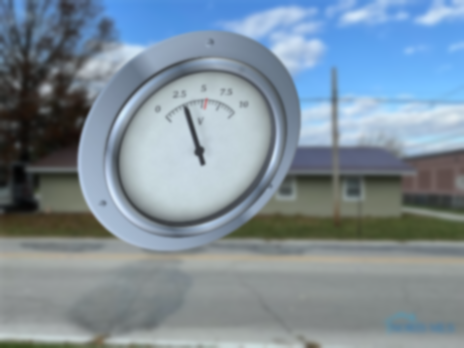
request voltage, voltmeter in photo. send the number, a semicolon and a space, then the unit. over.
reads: 2.5; V
